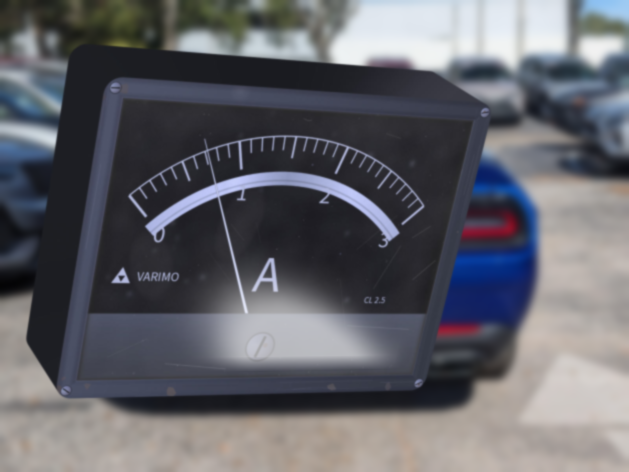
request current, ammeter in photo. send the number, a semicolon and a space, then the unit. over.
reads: 0.7; A
